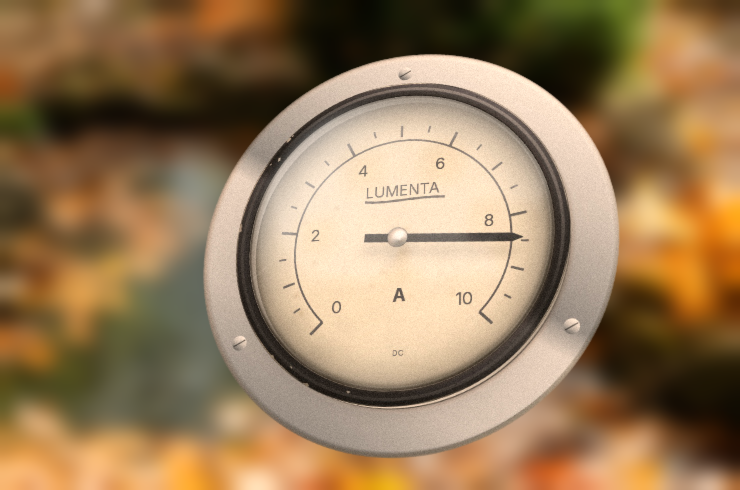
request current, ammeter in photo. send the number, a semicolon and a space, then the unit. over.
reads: 8.5; A
